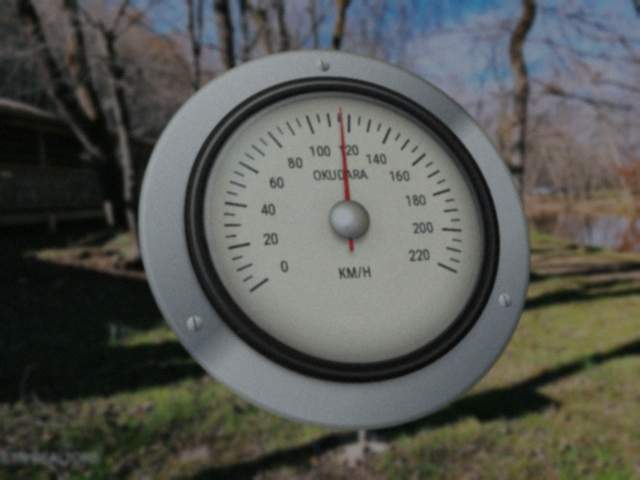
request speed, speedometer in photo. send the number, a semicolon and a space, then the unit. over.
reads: 115; km/h
